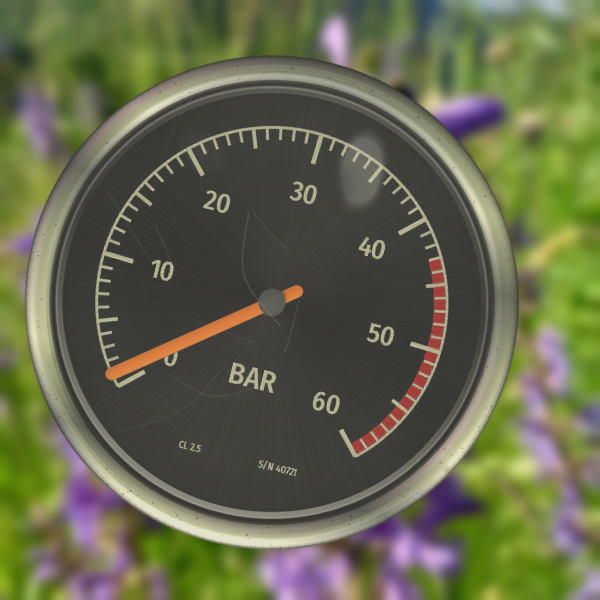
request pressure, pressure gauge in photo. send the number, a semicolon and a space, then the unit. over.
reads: 1; bar
